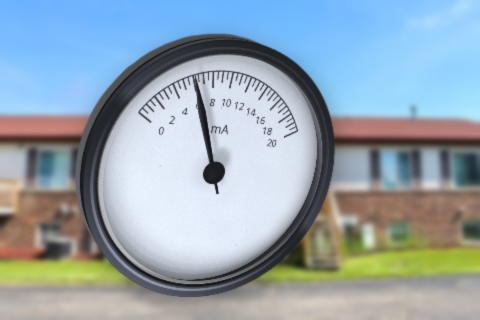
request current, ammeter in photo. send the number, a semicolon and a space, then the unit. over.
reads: 6; mA
